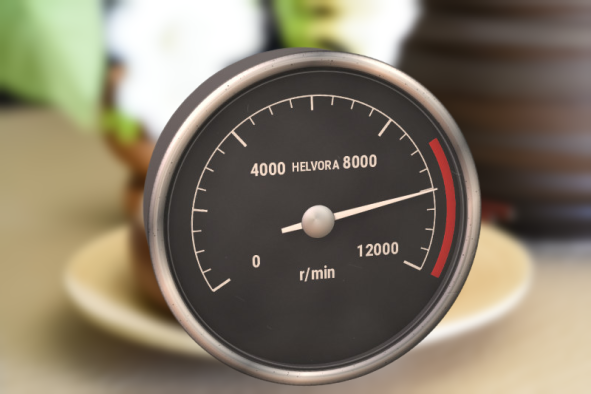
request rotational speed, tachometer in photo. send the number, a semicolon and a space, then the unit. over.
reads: 10000; rpm
